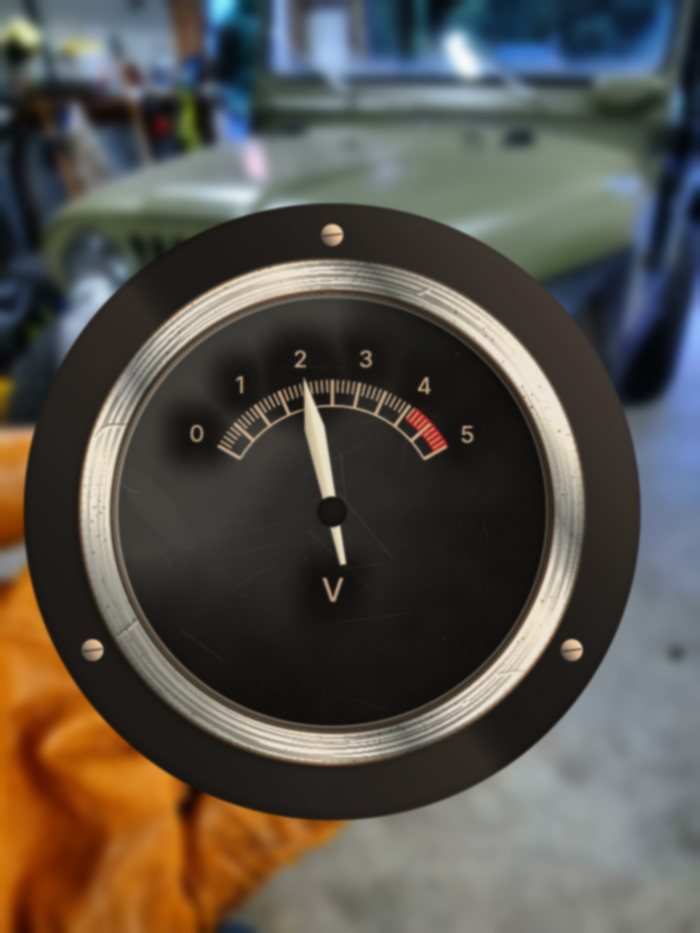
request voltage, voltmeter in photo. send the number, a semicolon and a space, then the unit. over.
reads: 2; V
